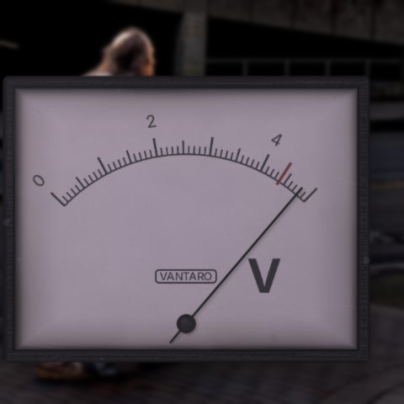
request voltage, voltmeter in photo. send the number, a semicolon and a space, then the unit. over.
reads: 4.8; V
